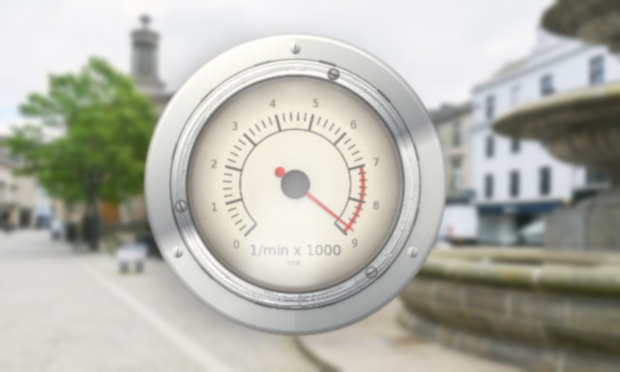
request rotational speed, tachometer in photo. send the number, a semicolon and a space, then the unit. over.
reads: 8800; rpm
